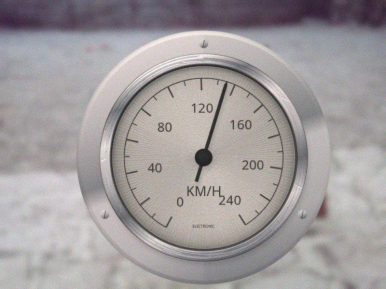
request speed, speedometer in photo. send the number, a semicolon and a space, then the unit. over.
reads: 135; km/h
